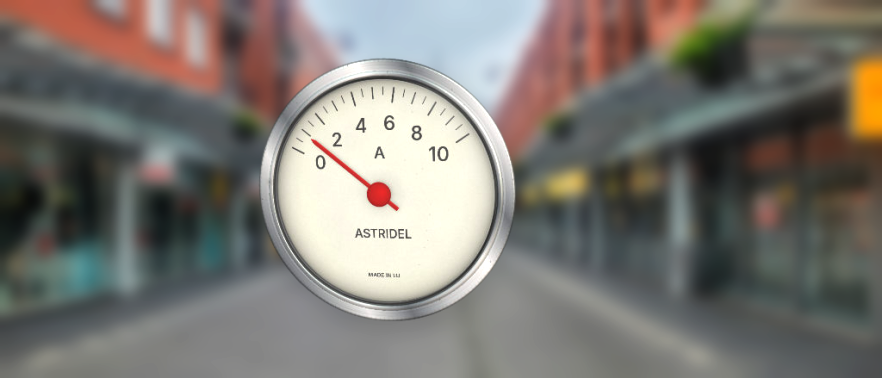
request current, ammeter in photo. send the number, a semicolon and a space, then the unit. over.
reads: 1; A
